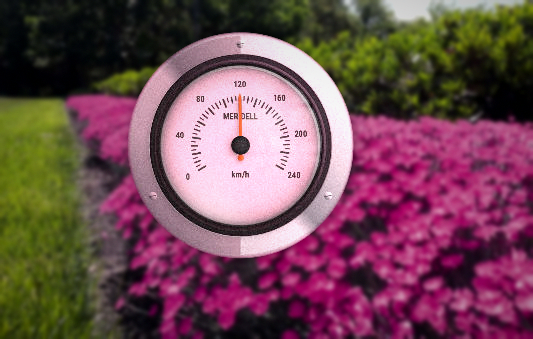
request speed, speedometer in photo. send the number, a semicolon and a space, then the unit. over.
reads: 120; km/h
